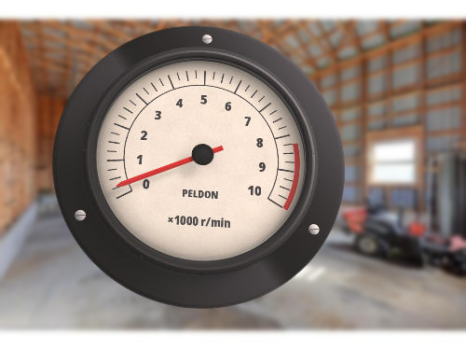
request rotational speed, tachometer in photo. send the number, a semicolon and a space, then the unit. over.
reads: 250; rpm
